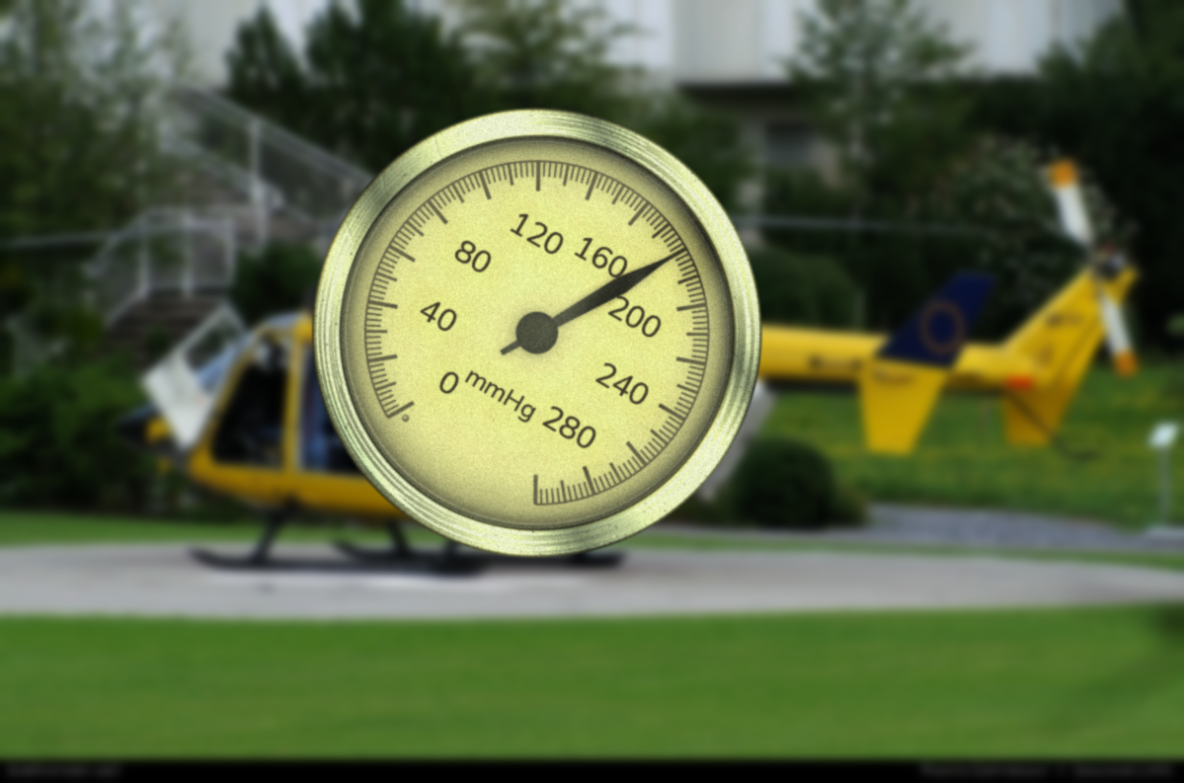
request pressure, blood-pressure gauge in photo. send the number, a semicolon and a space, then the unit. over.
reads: 180; mmHg
